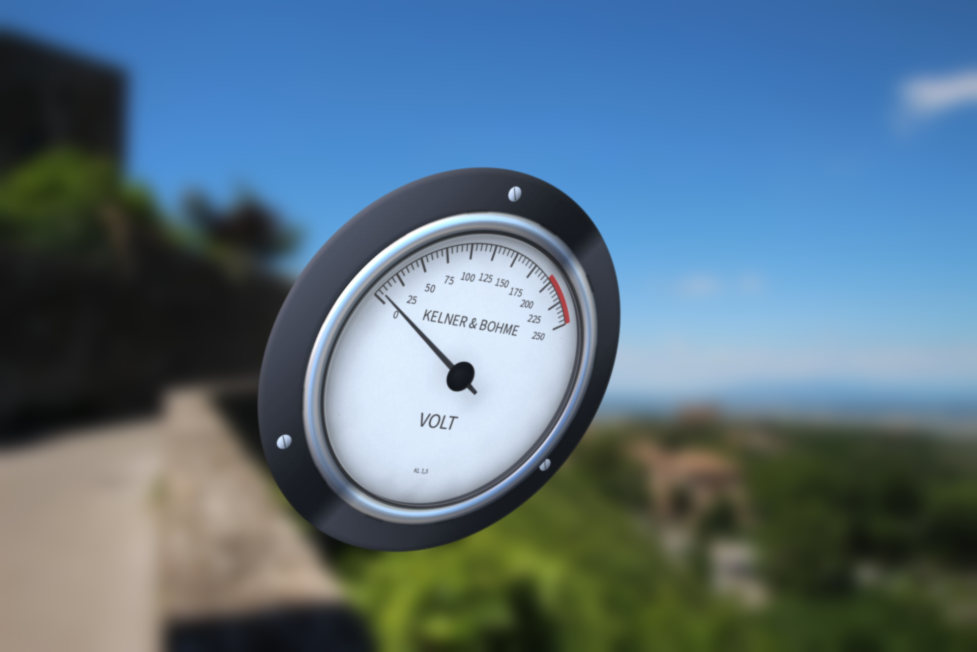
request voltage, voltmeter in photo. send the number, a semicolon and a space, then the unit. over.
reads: 5; V
